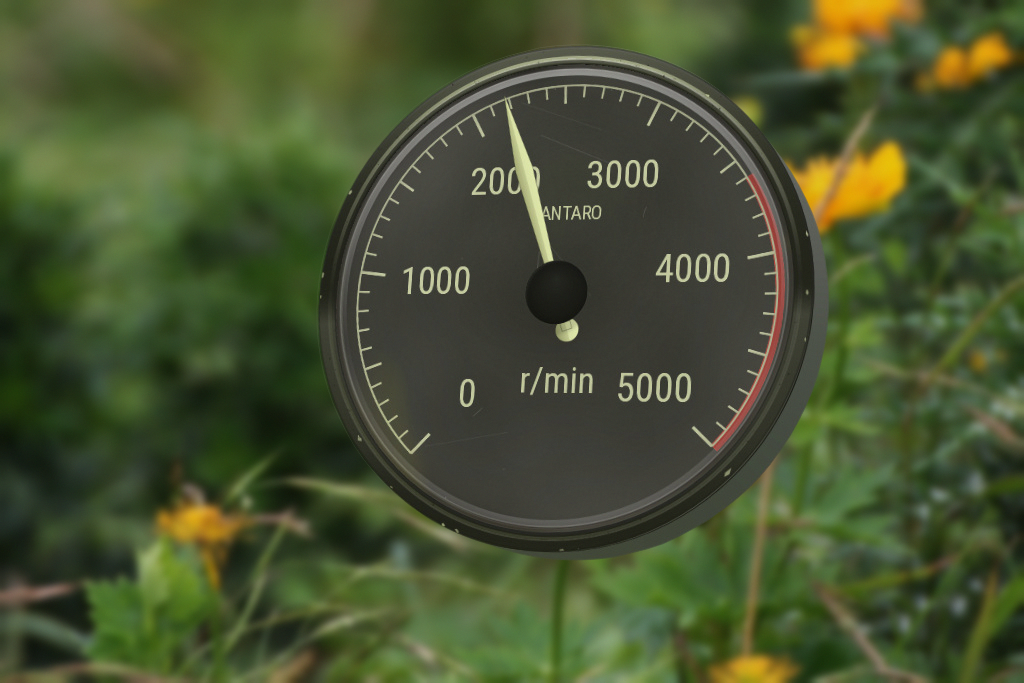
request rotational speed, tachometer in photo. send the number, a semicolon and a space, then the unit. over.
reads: 2200; rpm
